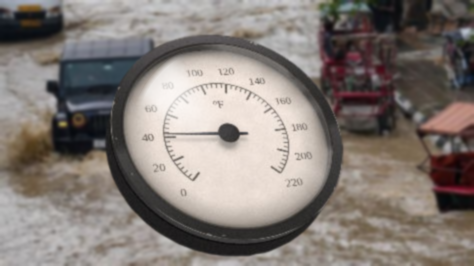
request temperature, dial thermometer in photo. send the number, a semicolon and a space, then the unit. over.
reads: 40; °F
